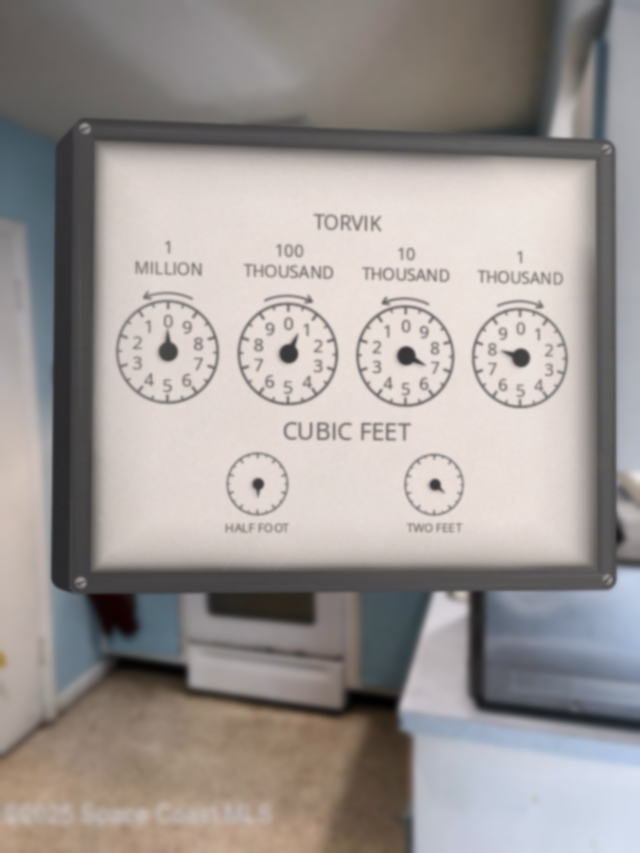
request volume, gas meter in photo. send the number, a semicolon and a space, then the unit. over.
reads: 6800; ft³
